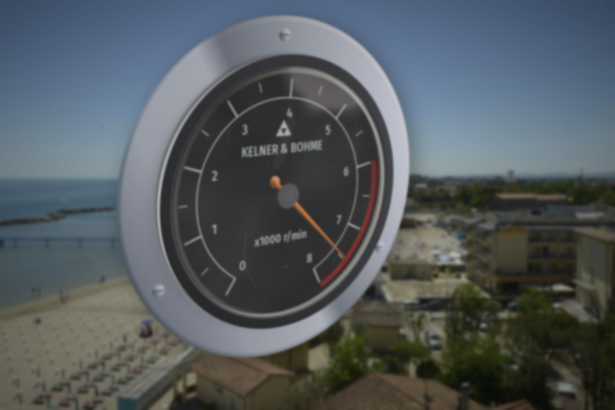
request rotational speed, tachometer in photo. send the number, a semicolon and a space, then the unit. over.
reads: 7500; rpm
